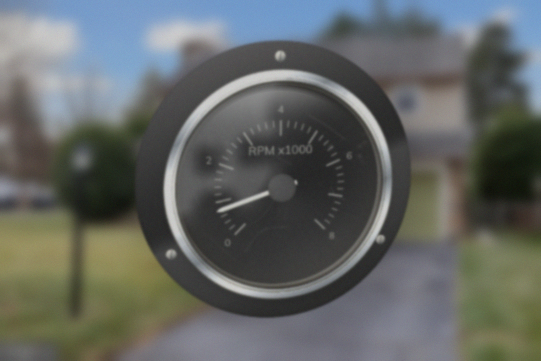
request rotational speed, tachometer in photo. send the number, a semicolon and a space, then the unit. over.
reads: 800; rpm
